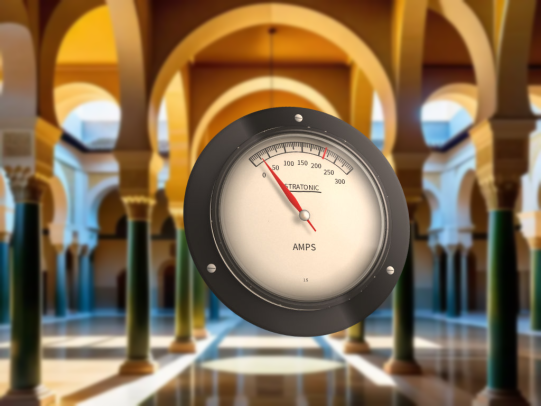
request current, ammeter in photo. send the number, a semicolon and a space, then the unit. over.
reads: 25; A
